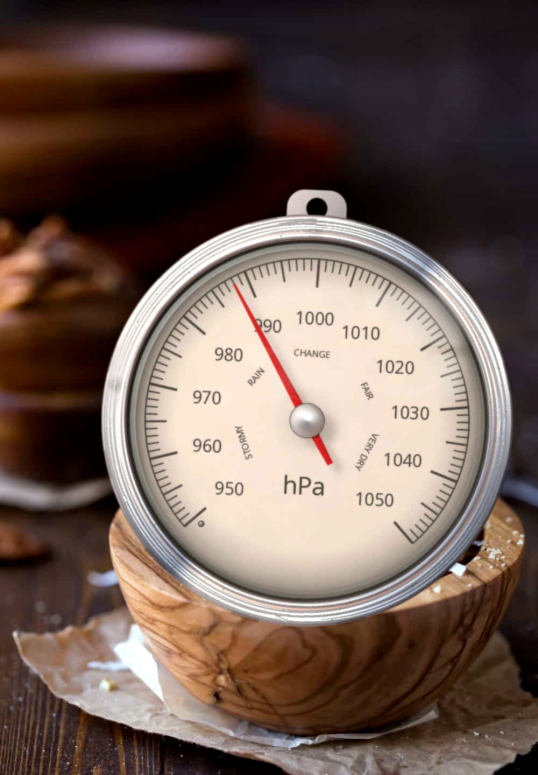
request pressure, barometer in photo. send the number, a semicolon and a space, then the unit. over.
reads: 988; hPa
